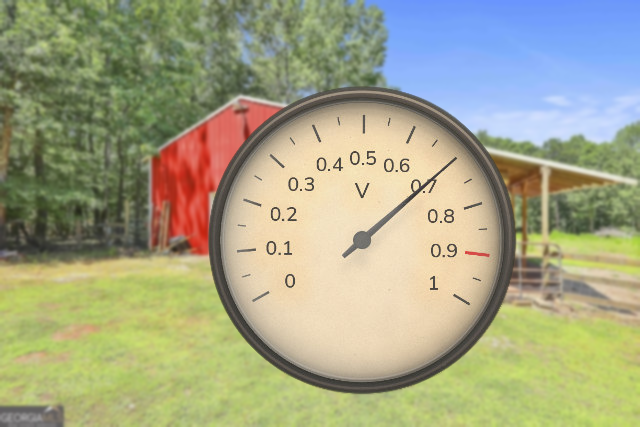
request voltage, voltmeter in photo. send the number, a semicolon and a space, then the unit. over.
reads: 0.7; V
